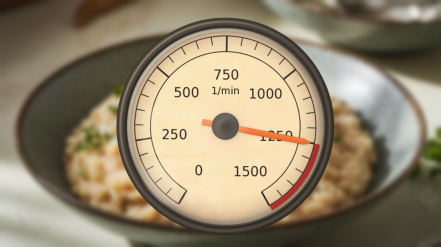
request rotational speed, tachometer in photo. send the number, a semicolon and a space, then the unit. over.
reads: 1250; rpm
